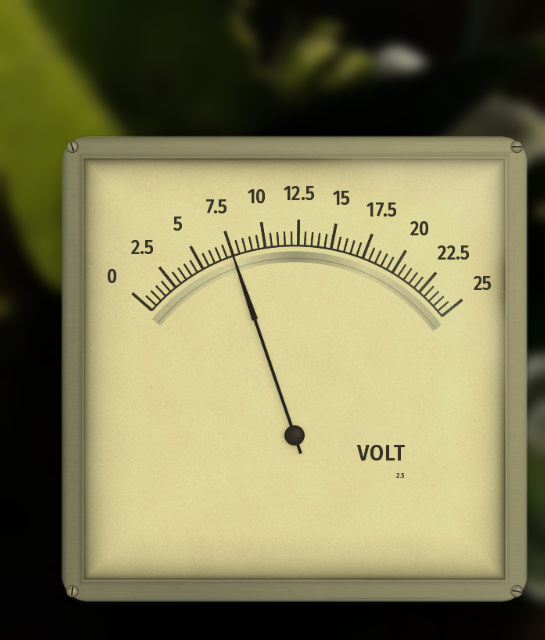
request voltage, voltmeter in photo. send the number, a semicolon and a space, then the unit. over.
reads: 7.5; V
